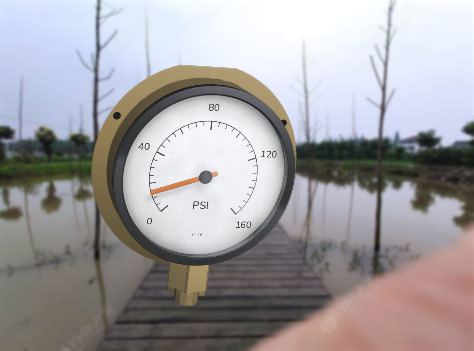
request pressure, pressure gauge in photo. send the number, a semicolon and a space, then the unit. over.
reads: 15; psi
